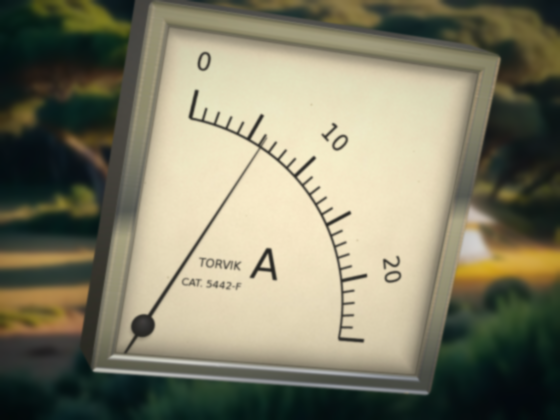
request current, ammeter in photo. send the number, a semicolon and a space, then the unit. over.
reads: 6; A
